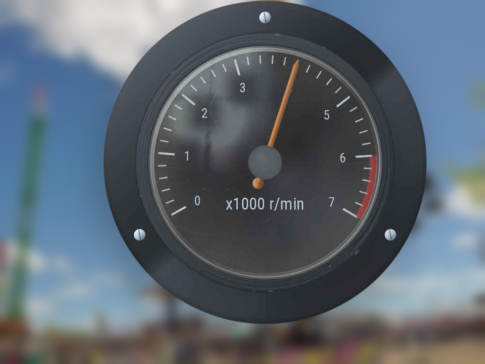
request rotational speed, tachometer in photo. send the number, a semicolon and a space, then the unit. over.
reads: 4000; rpm
